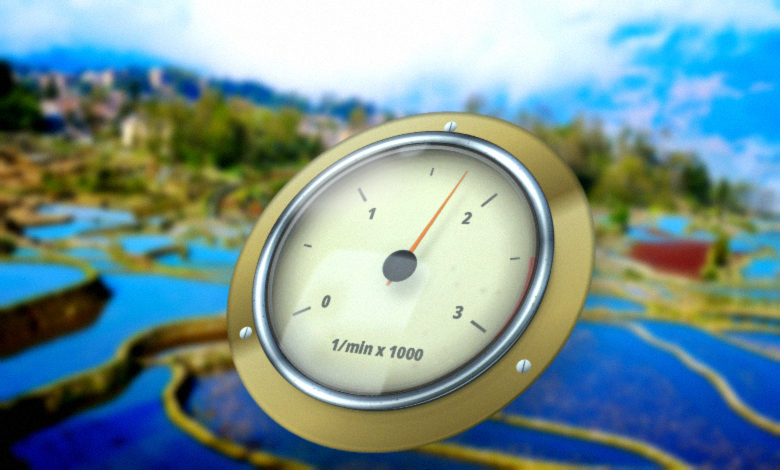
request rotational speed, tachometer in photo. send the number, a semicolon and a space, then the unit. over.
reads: 1750; rpm
